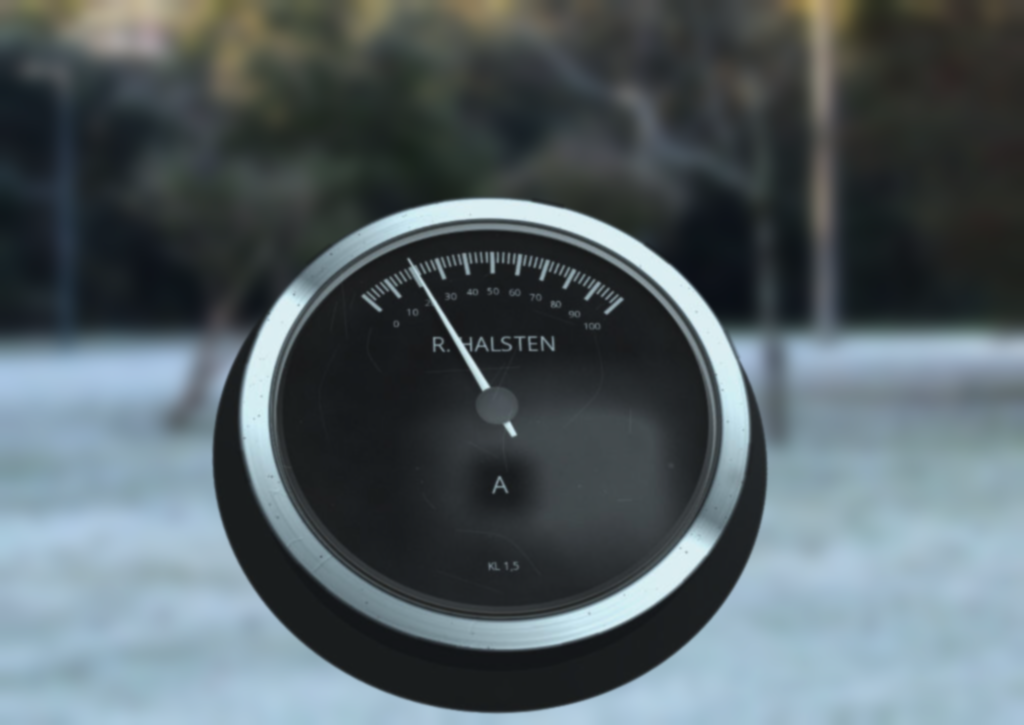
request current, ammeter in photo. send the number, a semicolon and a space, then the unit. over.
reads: 20; A
